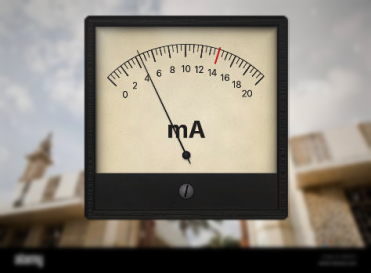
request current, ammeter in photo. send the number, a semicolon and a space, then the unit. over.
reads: 4.5; mA
